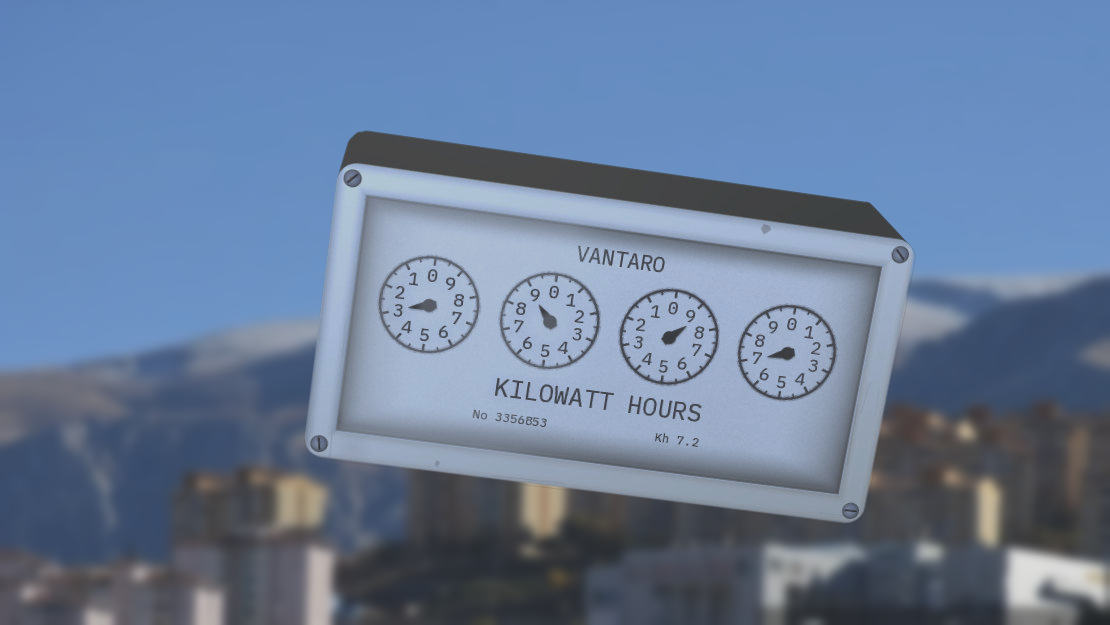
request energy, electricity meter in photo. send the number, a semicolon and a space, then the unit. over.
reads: 2887; kWh
